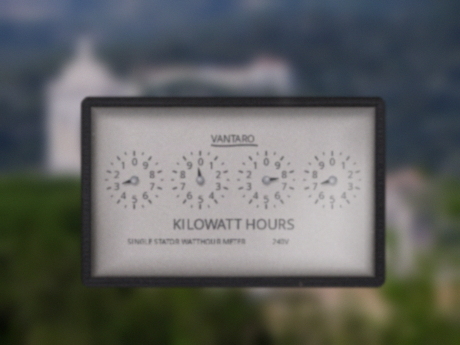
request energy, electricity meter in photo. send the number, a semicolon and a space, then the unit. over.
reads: 2977; kWh
